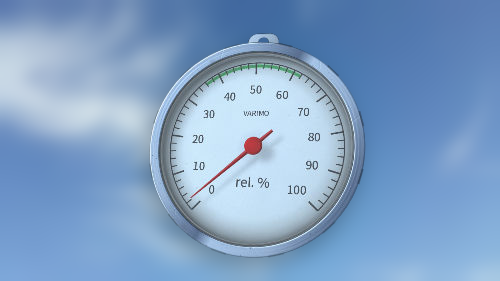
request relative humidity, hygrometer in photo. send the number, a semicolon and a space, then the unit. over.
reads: 2; %
